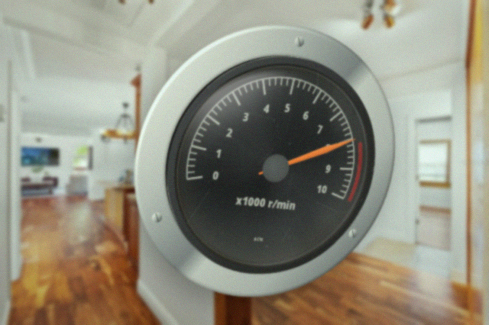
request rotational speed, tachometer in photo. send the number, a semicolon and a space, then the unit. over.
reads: 8000; rpm
